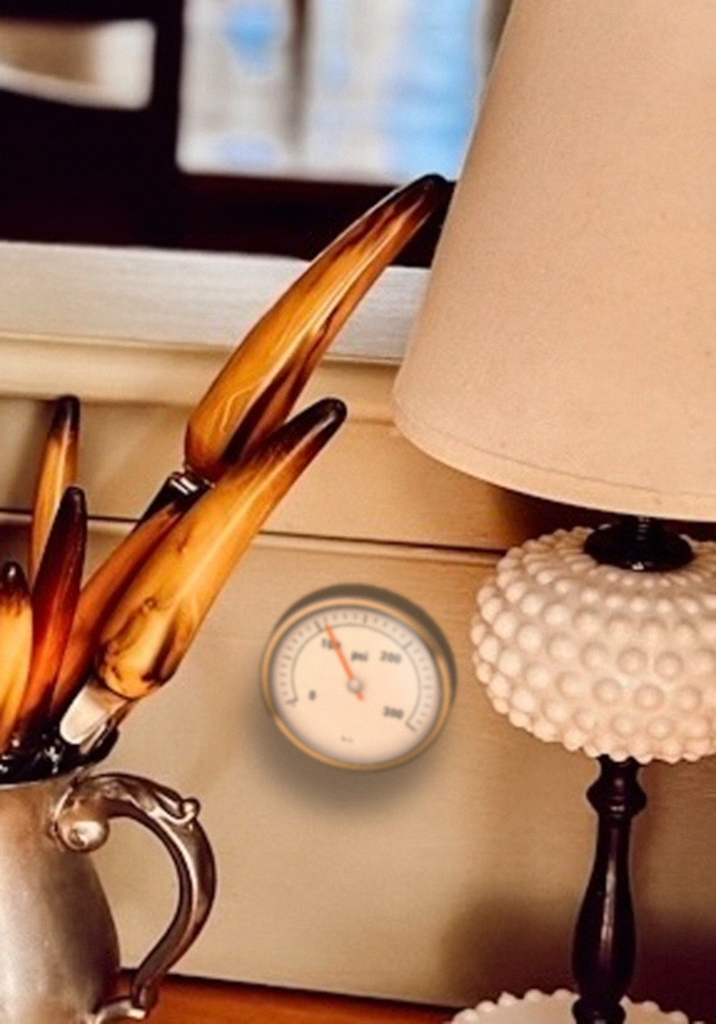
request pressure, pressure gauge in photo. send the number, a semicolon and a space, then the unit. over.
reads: 110; psi
